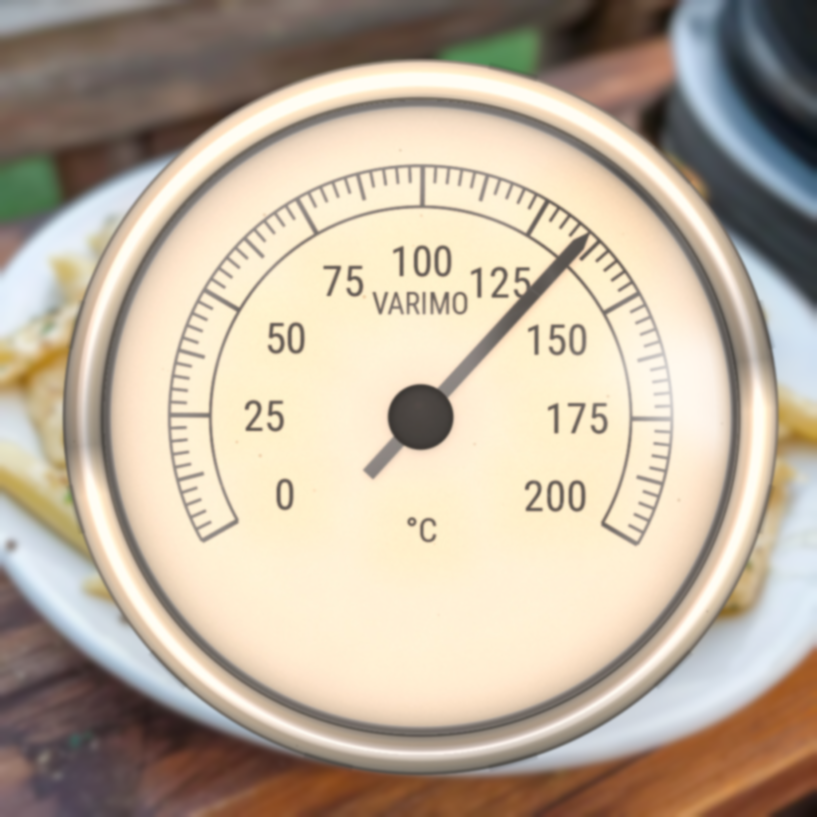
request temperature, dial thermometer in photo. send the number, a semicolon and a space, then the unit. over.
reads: 135; °C
